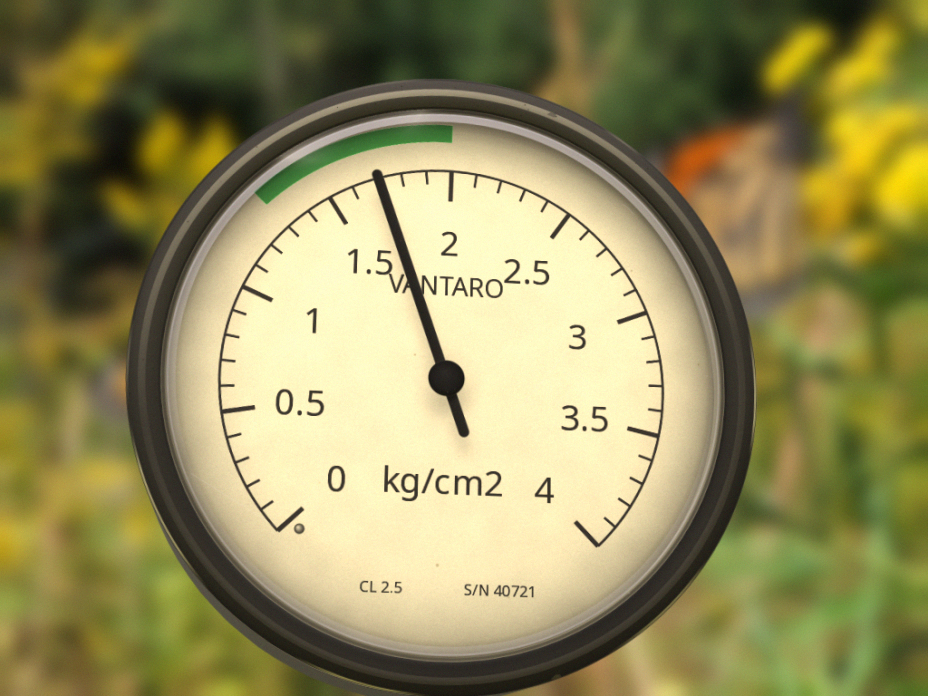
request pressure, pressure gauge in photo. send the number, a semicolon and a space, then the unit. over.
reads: 1.7; kg/cm²
